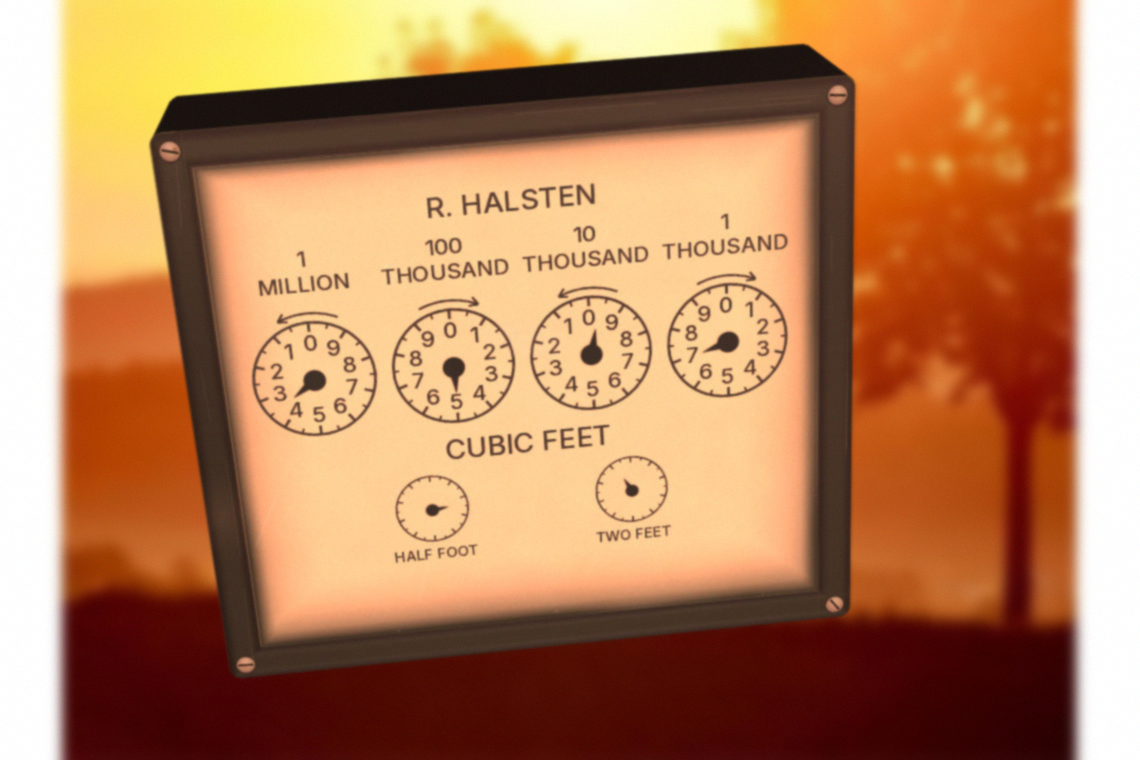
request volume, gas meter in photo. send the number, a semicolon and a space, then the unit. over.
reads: 349700; ft³
